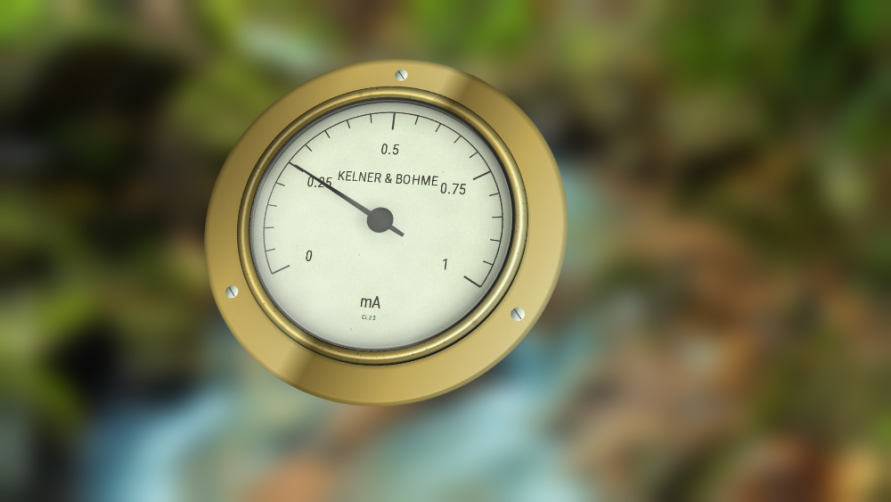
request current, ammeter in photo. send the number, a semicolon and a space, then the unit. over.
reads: 0.25; mA
